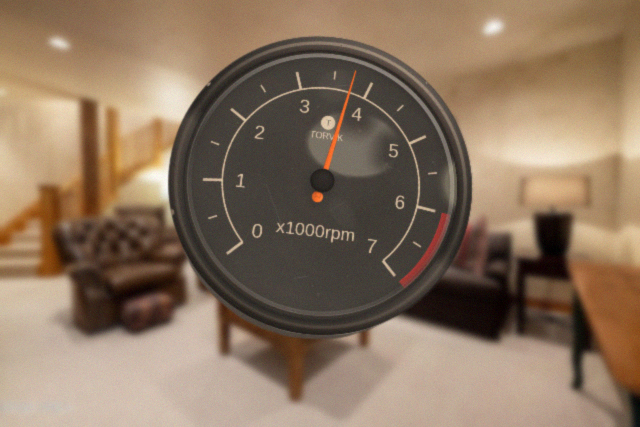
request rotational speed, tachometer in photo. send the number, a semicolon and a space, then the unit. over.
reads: 3750; rpm
